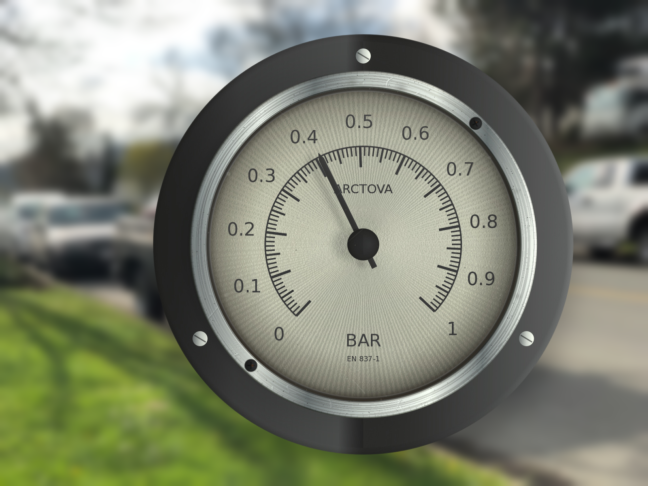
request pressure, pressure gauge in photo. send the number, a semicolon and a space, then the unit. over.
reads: 0.41; bar
